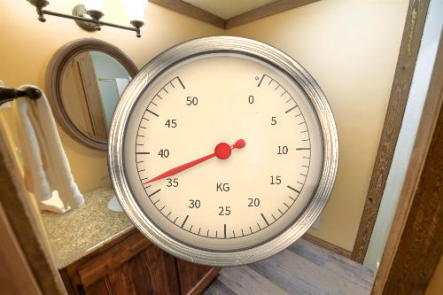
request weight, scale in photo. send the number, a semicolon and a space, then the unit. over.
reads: 36.5; kg
